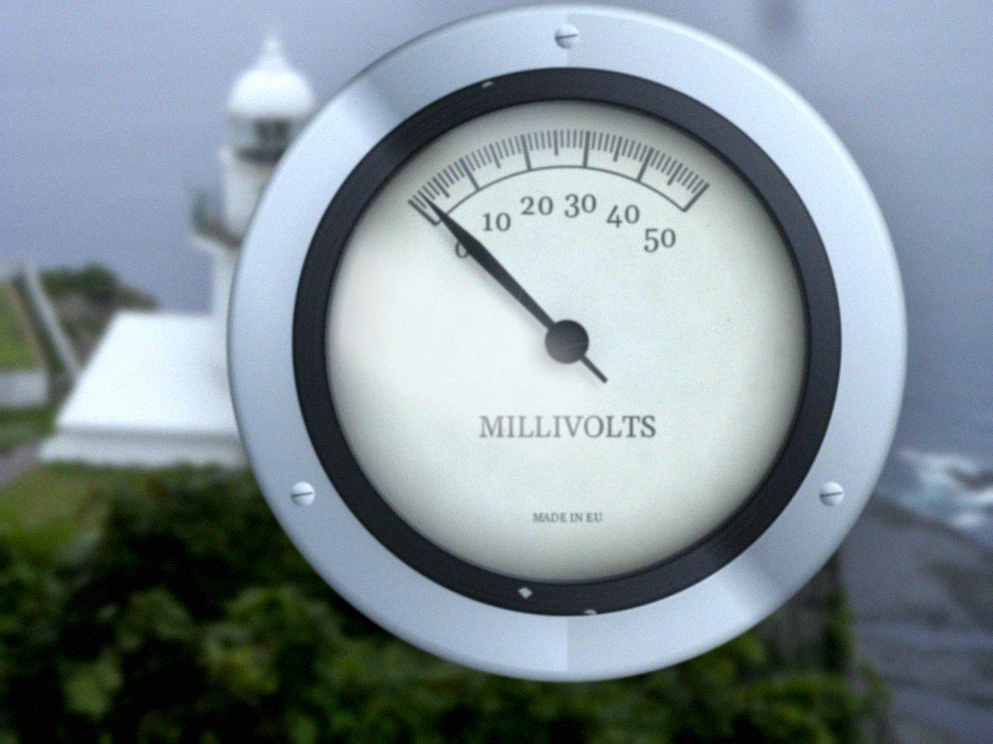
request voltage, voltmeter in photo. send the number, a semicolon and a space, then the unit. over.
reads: 2; mV
